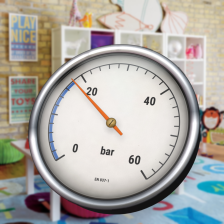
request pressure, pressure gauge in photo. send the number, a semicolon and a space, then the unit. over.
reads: 18; bar
